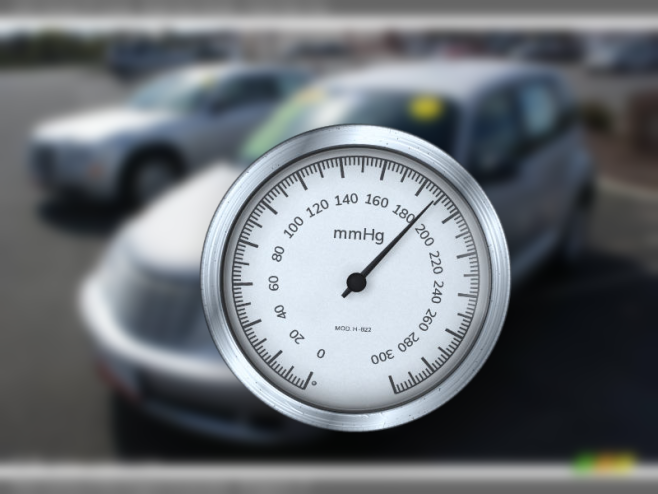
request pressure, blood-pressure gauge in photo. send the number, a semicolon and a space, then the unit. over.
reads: 188; mmHg
